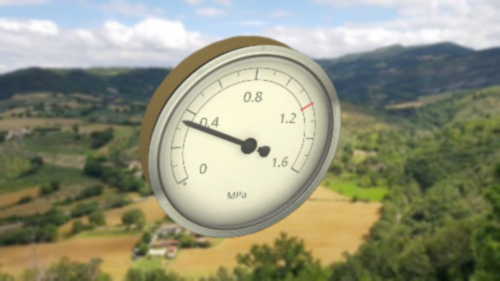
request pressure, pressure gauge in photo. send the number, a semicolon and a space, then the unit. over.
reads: 0.35; MPa
